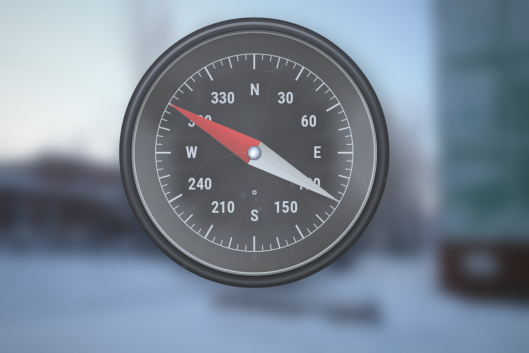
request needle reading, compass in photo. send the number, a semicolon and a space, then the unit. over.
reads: 300; °
